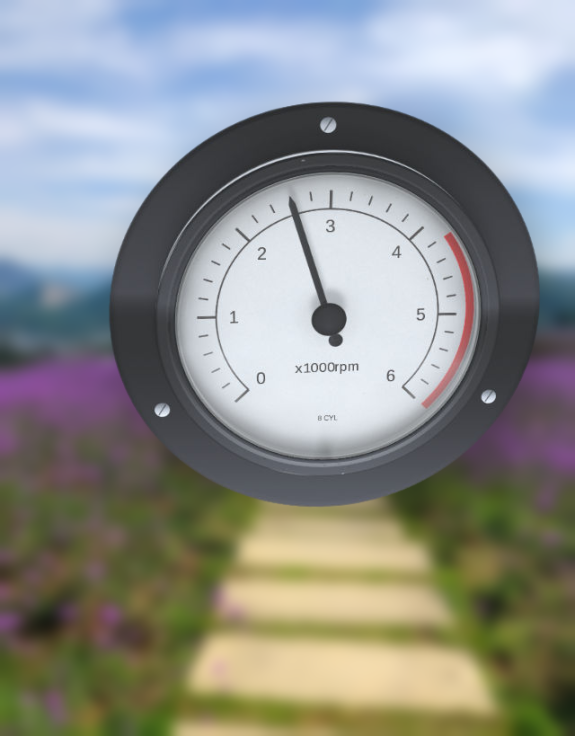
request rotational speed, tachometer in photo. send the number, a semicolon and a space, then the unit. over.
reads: 2600; rpm
